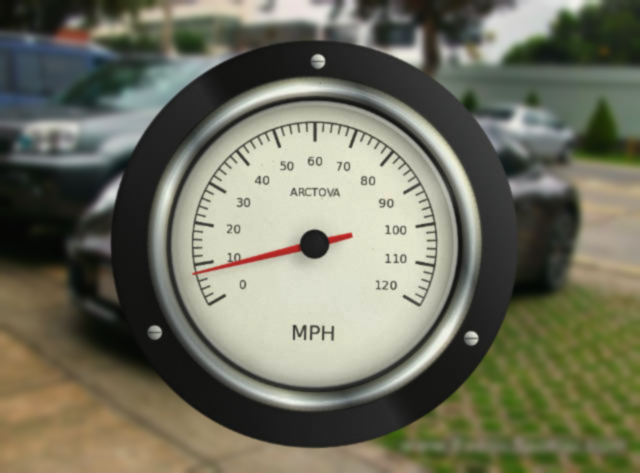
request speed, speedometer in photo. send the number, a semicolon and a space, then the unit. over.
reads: 8; mph
